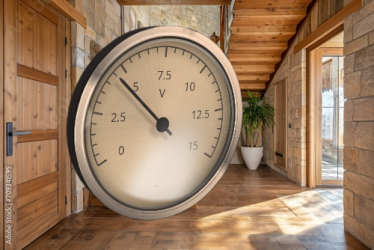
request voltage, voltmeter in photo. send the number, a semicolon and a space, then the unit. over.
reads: 4.5; V
